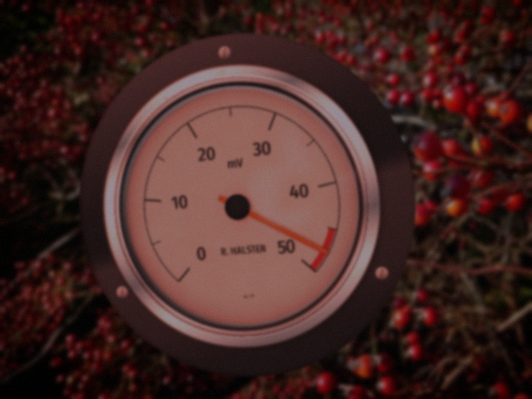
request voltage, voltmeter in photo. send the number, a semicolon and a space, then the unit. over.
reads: 47.5; mV
